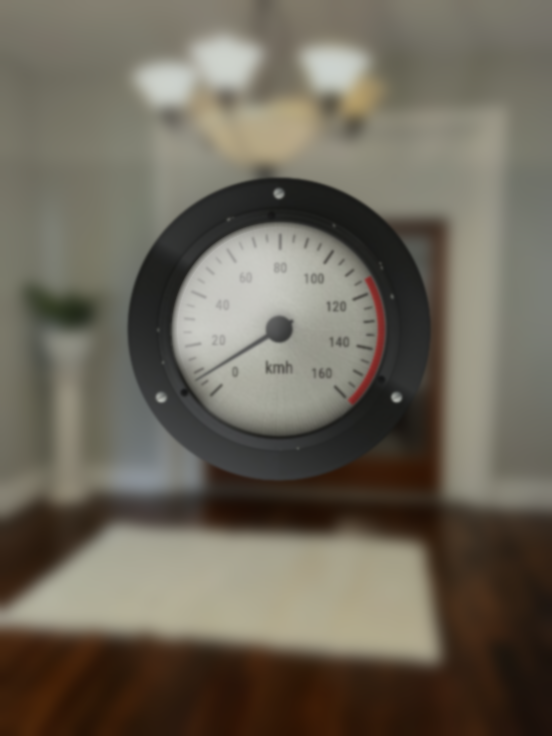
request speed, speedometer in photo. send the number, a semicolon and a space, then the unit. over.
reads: 7.5; km/h
